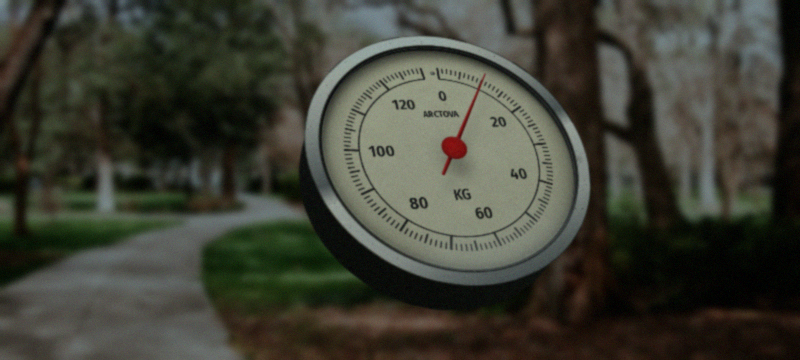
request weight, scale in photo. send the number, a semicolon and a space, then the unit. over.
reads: 10; kg
